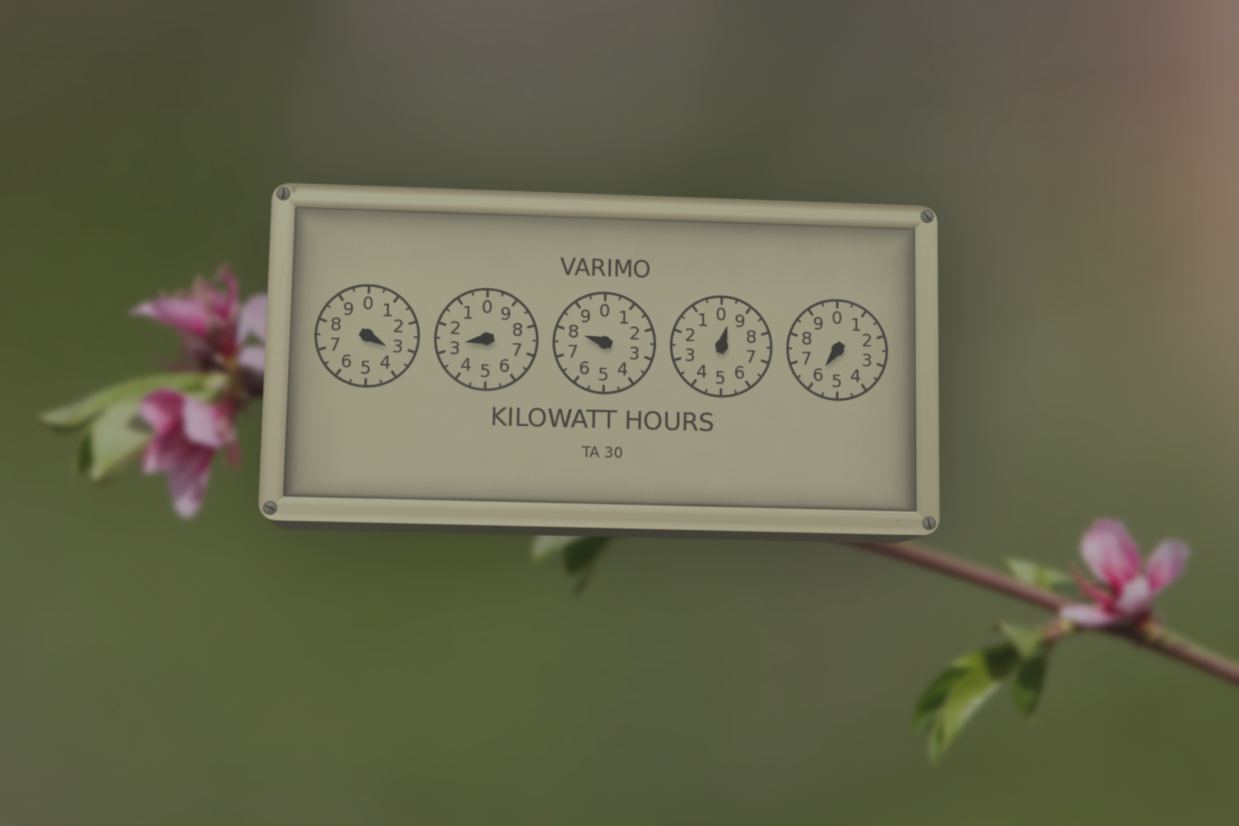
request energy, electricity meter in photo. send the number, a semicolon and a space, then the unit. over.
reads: 32796; kWh
